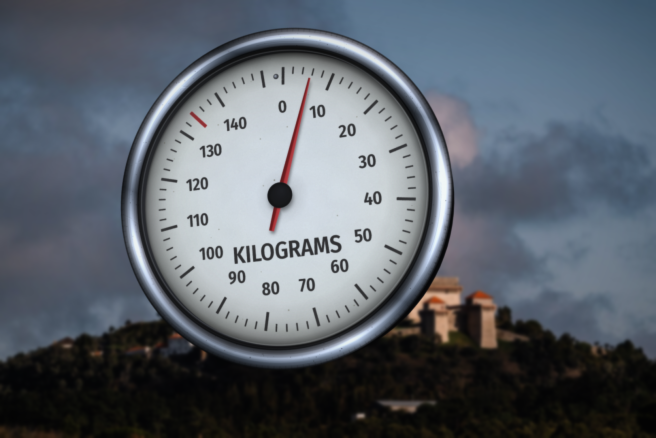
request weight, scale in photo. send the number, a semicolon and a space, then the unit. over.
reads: 6; kg
